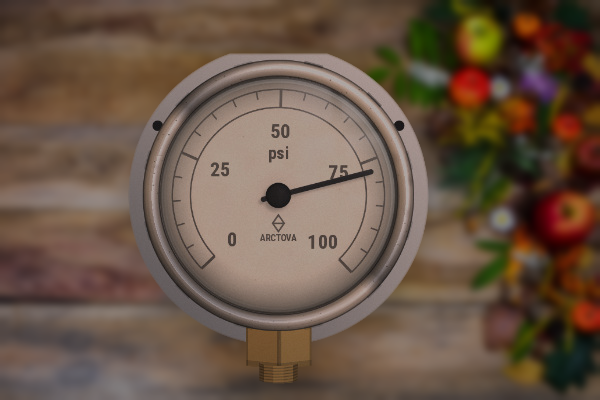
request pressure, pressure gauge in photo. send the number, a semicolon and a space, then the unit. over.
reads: 77.5; psi
